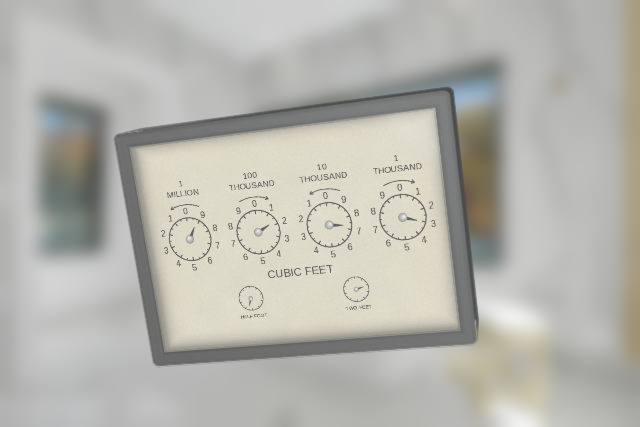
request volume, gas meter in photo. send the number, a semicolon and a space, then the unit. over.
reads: 917300; ft³
